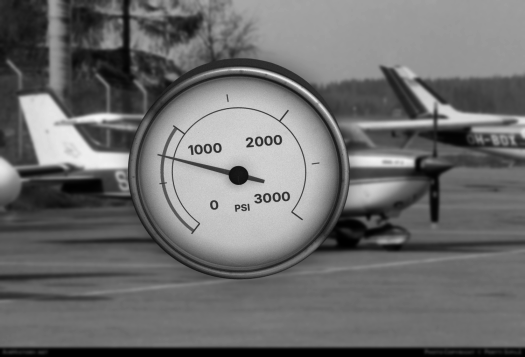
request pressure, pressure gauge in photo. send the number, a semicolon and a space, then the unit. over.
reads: 750; psi
